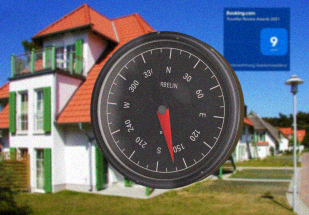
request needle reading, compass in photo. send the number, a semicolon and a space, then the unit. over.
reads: 160; °
